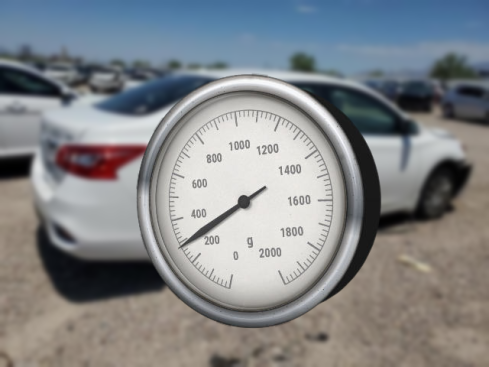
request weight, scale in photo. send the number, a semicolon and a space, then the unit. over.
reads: 280; g
